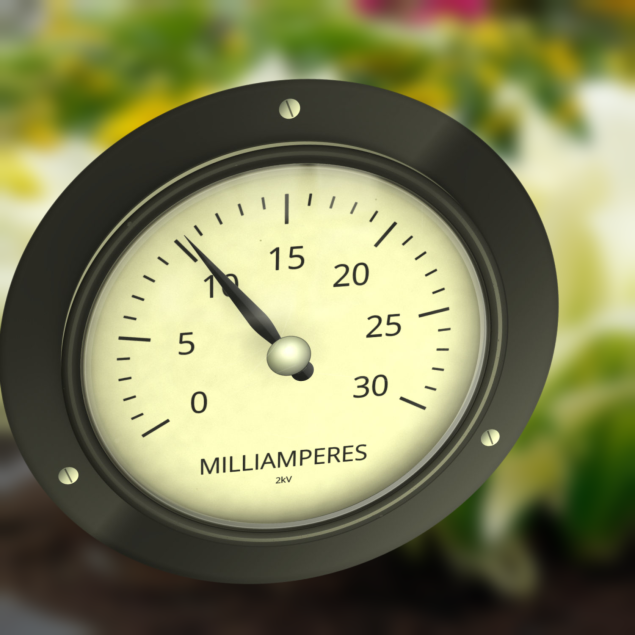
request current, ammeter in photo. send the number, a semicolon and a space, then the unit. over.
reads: 10.5; mA
